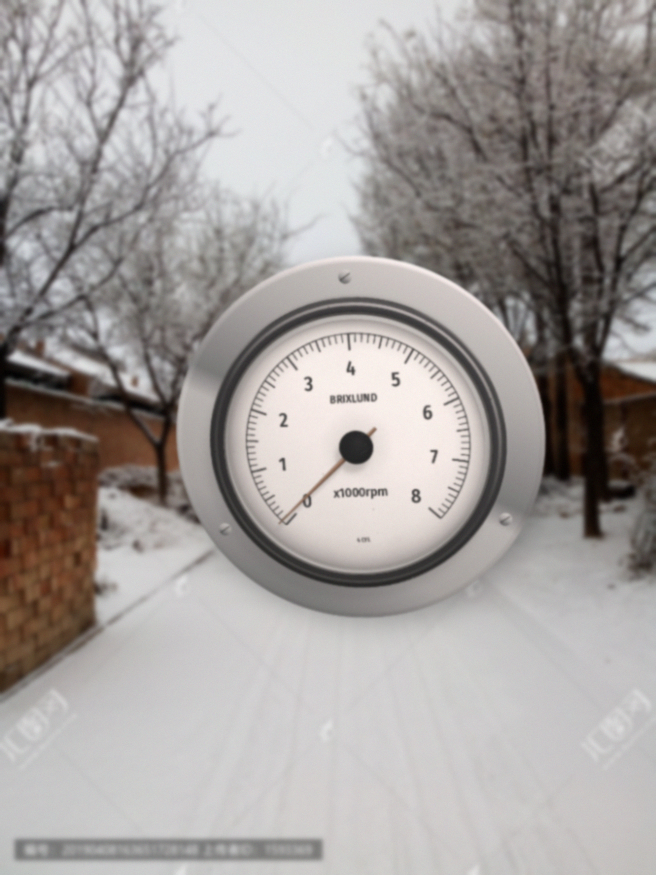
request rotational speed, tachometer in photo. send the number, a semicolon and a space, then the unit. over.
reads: 100; rpm
